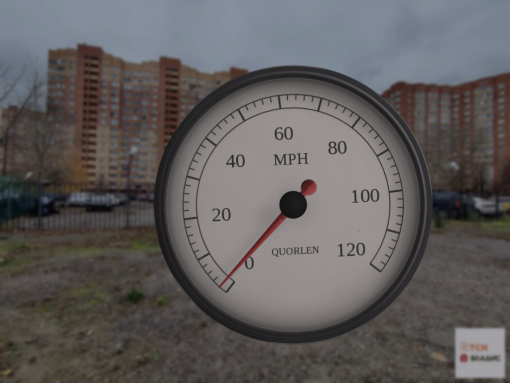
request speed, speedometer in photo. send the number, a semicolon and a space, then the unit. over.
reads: 2; mph
